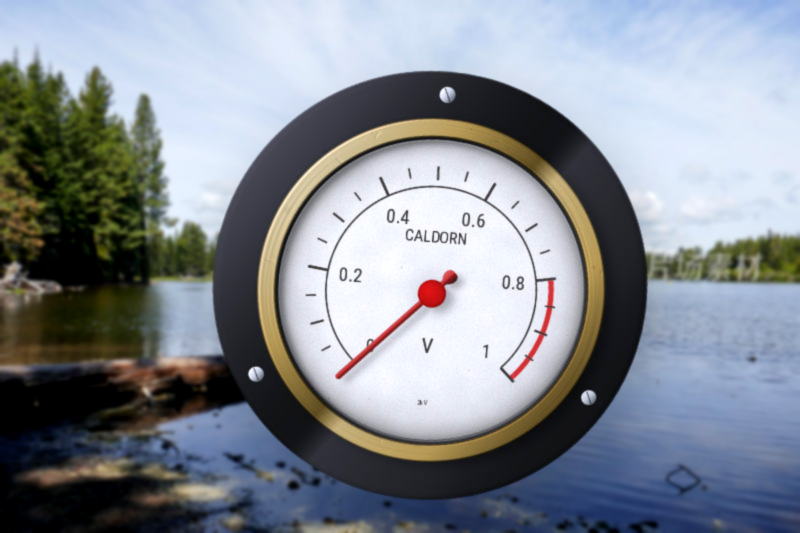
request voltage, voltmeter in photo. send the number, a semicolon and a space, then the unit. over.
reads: 0; V
